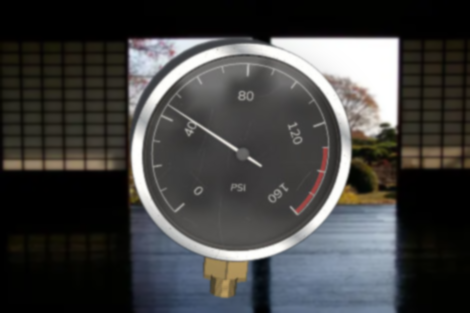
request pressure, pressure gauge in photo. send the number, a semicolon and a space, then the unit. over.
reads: 45; psi
